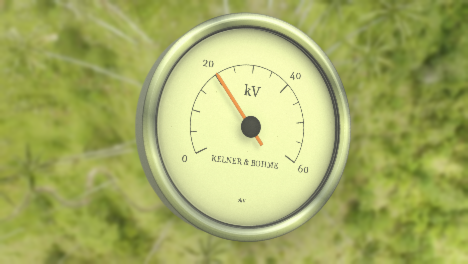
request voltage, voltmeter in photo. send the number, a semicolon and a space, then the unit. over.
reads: 20; kV
